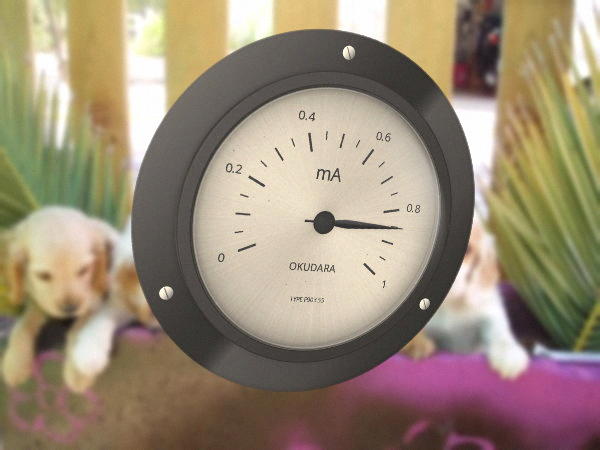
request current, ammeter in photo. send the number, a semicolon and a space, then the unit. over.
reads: 0.85; mA
